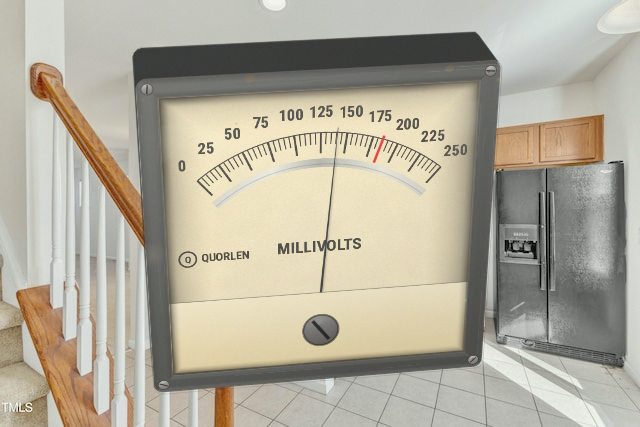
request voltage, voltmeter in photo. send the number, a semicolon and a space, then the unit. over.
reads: 140; mV
